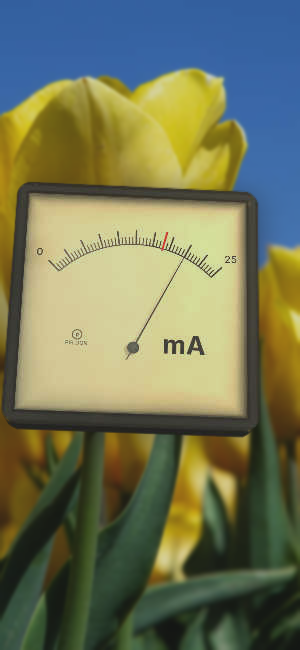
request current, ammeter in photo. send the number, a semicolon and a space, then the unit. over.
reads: 20; mA
